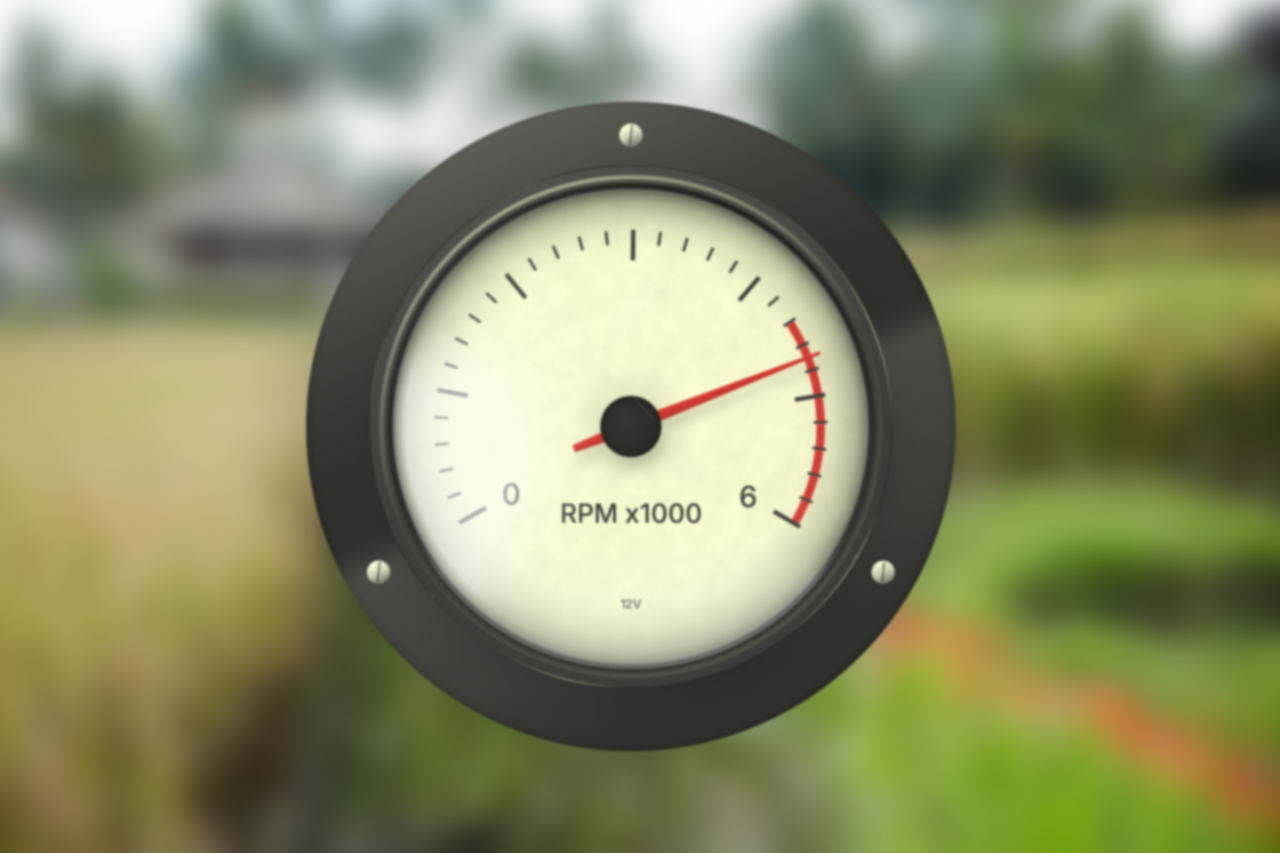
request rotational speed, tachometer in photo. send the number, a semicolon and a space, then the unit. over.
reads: 4700; rpm
